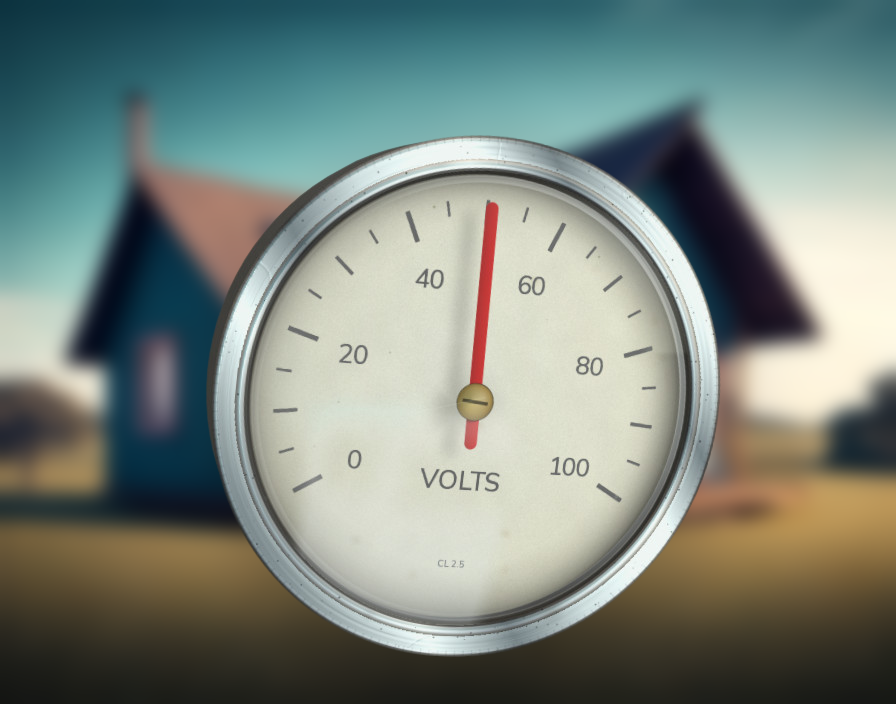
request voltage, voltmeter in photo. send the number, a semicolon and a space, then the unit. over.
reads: 50; V
